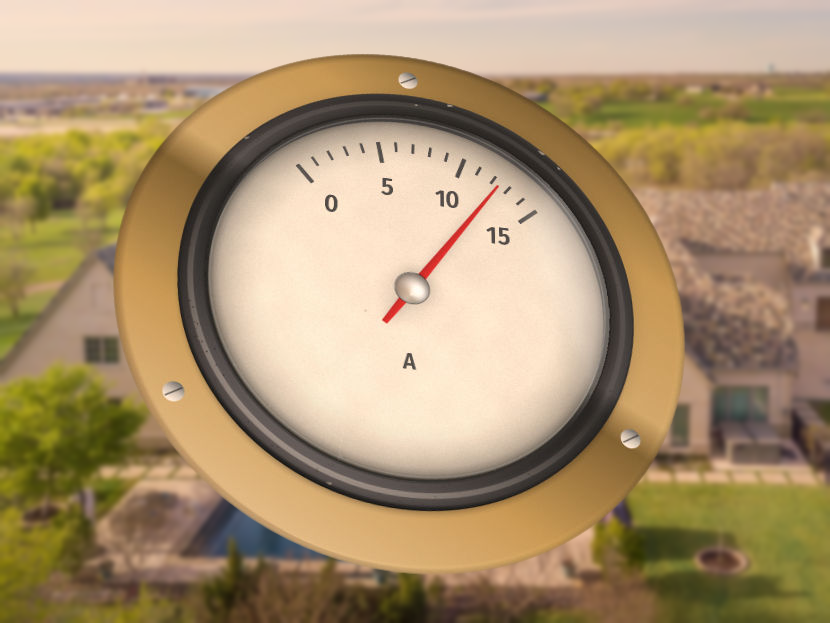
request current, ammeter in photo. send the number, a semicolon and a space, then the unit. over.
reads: 12.5; A
